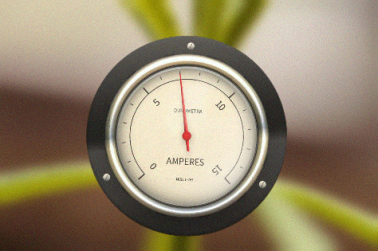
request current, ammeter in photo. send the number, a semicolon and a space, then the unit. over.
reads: 7; A
